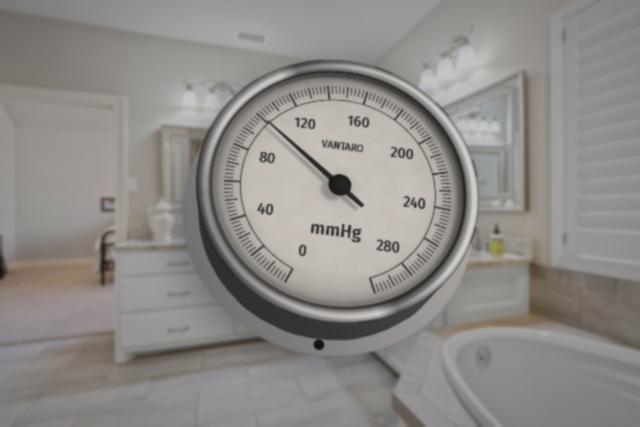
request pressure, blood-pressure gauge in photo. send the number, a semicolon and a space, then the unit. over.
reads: 100; mmHg
